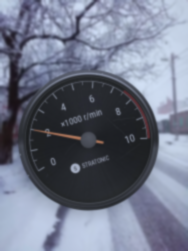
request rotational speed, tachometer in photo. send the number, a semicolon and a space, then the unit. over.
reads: 2000; rpm
